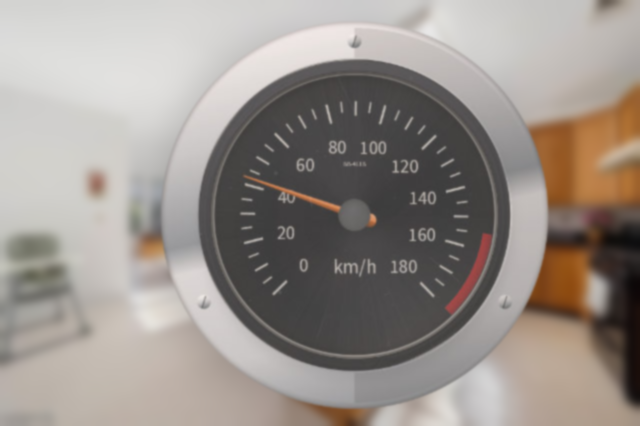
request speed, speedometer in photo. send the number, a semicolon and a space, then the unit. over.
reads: 42.5; km/h
